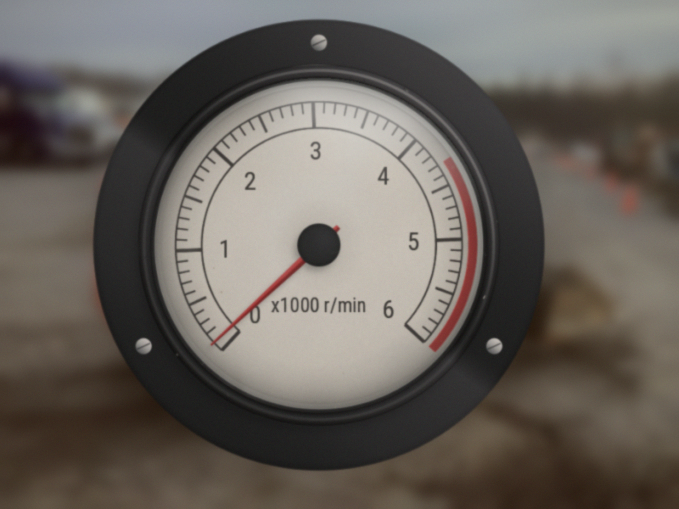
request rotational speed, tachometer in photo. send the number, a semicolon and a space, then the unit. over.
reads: 100; rpm
